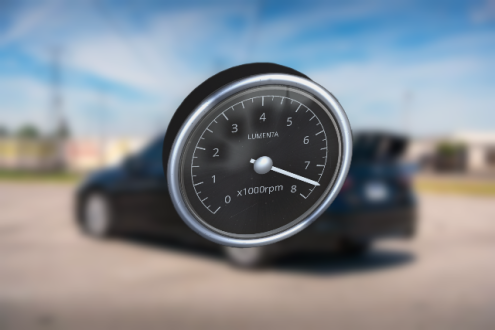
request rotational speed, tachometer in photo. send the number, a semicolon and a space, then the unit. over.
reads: 7500; rpm
